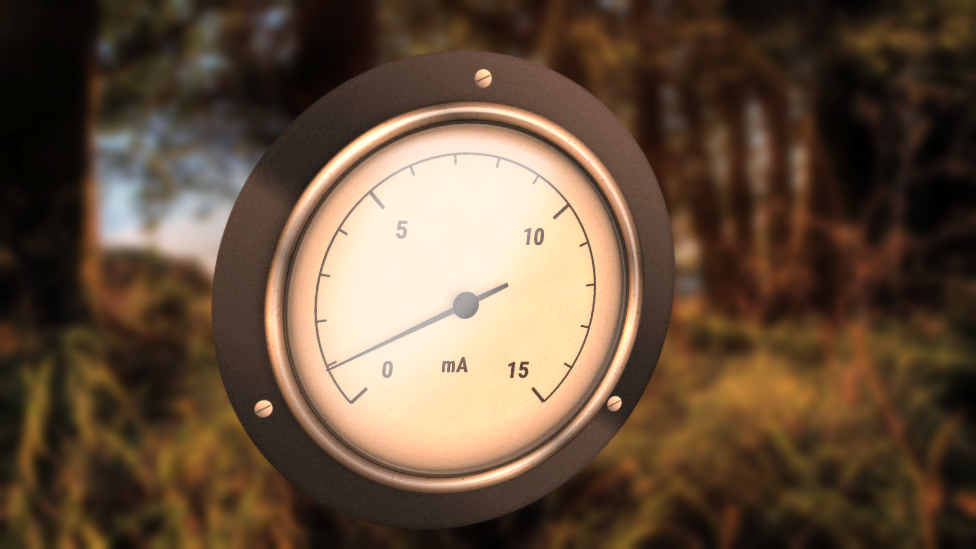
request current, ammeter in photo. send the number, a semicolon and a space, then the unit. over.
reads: 1; mA
